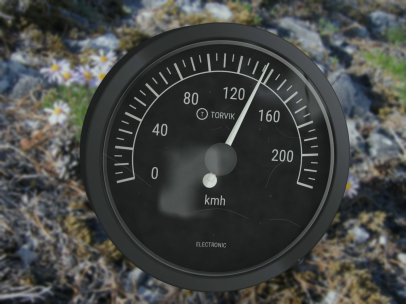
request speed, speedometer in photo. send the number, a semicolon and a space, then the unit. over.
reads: 135; km/h
